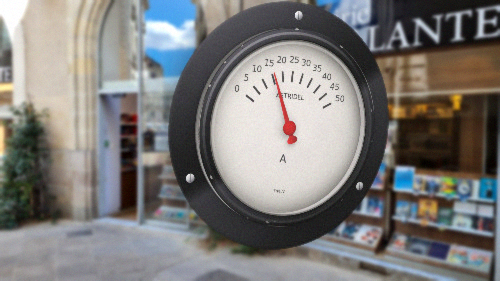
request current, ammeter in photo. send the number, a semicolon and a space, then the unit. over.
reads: 15; A
